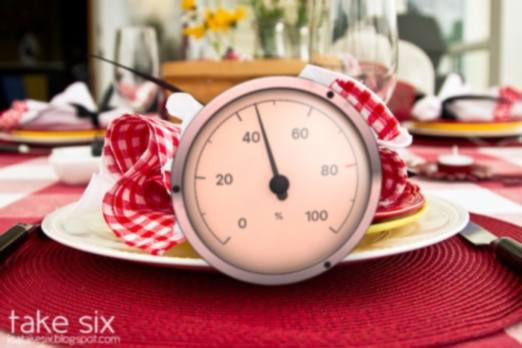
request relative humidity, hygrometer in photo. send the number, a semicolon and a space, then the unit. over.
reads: 45; %
